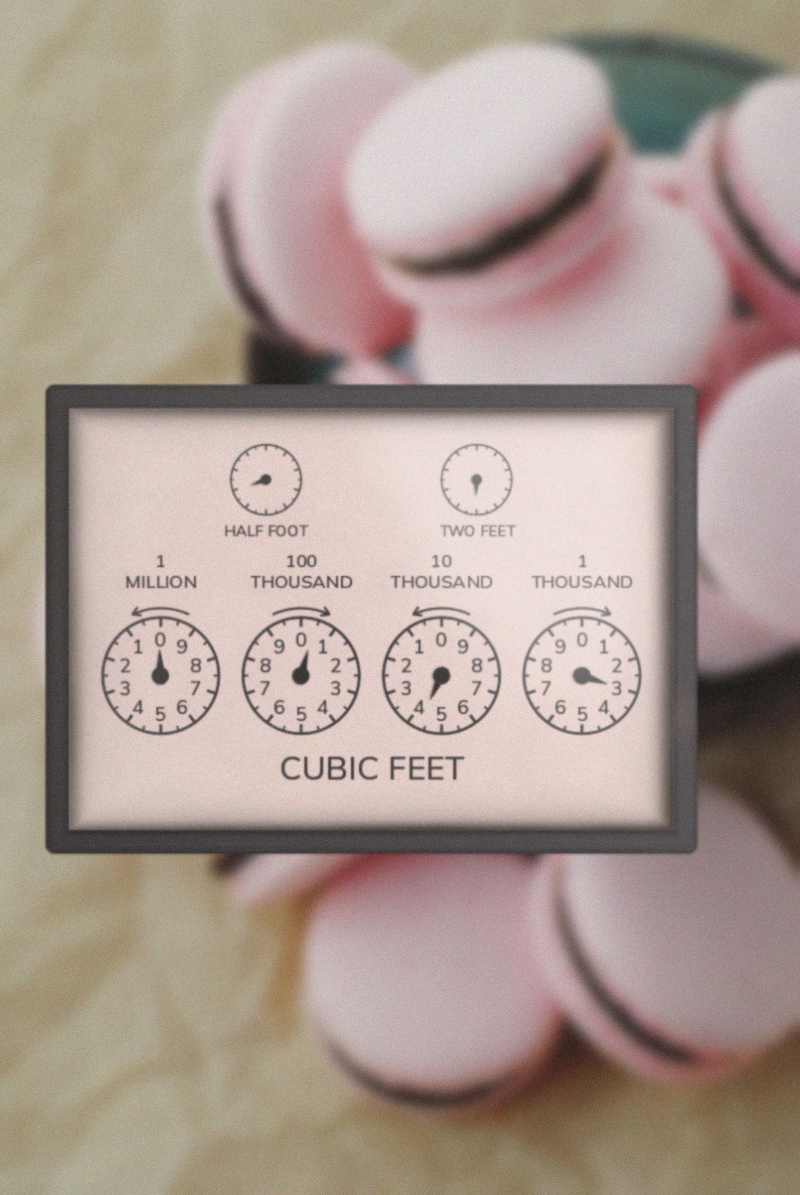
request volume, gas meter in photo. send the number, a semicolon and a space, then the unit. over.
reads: 4300; ft³
